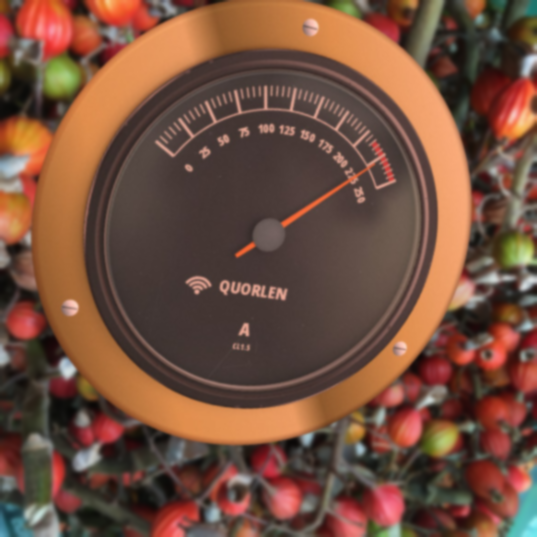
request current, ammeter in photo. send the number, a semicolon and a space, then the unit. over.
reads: 225; A
